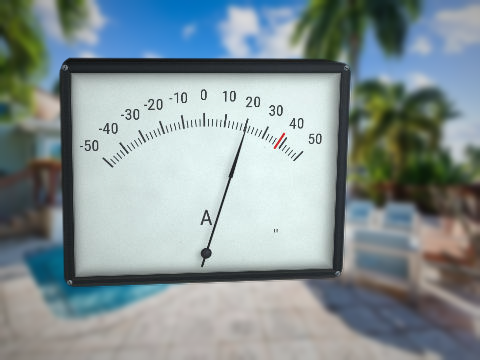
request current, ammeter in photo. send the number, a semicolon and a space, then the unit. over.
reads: 20; A
